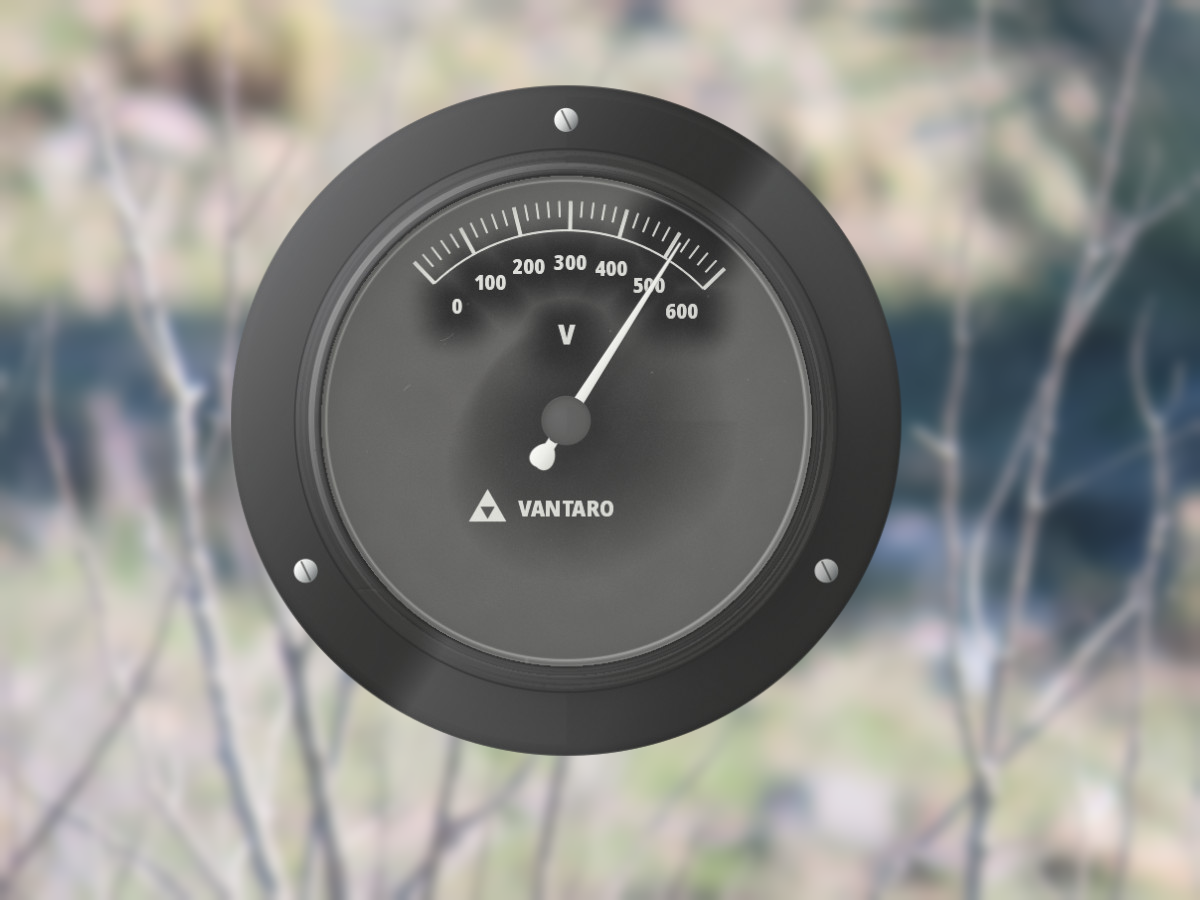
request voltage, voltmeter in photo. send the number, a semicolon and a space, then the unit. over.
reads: 510; V
